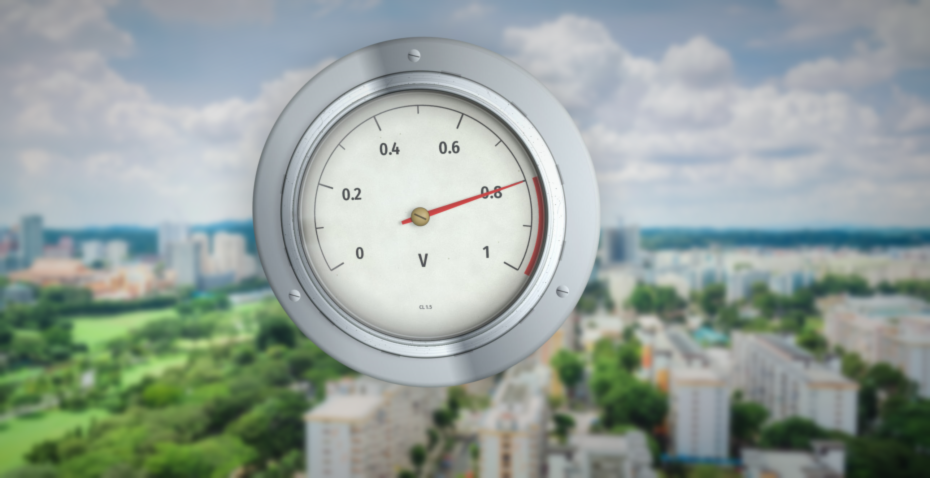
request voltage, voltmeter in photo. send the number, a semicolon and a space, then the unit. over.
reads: 0.8; V
